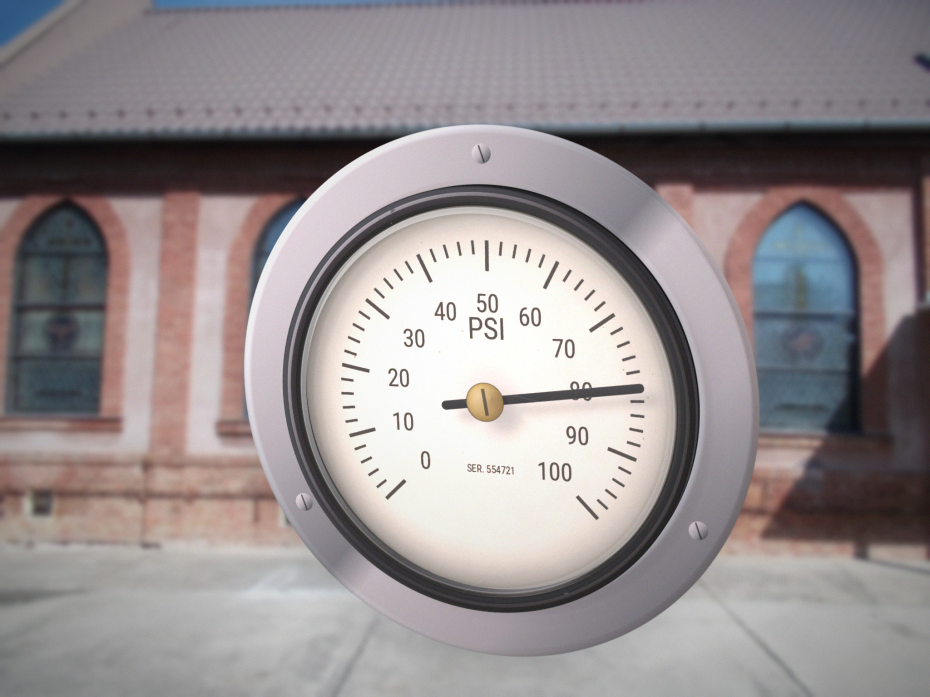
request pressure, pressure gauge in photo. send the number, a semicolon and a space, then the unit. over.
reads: 80; psi
